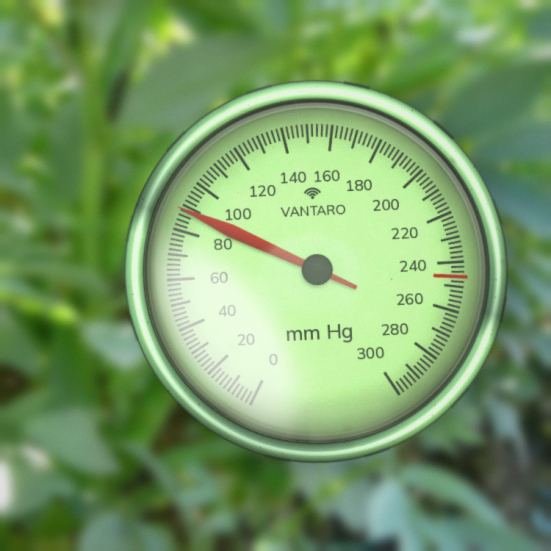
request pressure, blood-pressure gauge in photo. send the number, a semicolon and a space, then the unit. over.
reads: 88; mmHg
